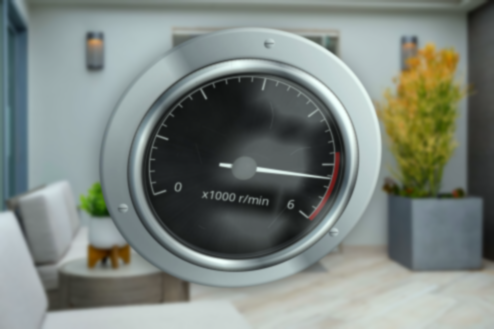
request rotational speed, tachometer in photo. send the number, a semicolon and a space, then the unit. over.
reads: 5200; rpm
